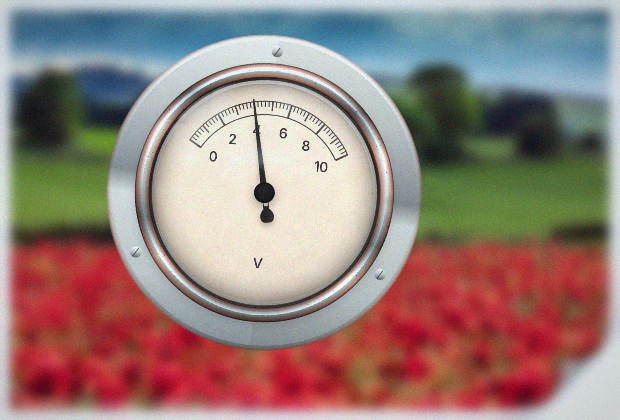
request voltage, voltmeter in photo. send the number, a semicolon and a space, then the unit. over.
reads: 4; V
